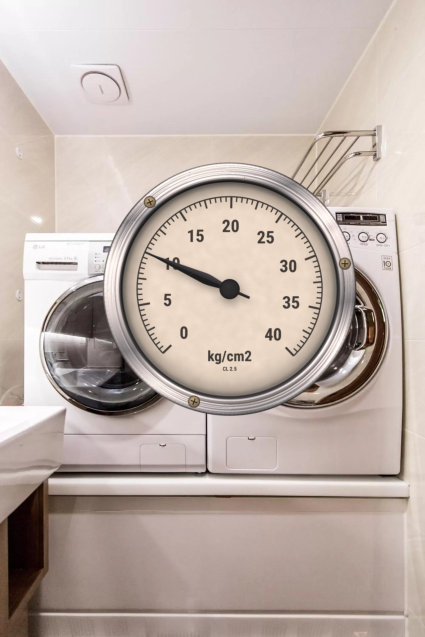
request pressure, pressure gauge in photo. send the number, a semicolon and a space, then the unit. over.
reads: 10; kg/cm²
